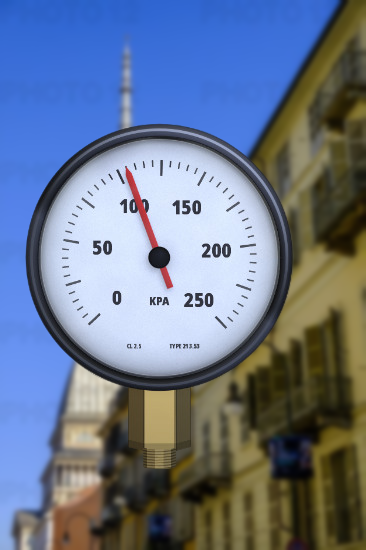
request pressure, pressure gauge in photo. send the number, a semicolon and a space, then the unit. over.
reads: 105; kPa
